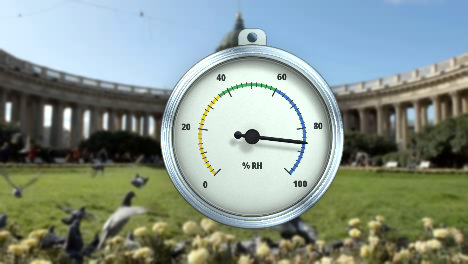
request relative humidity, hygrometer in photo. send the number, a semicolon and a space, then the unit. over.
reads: 86; %
